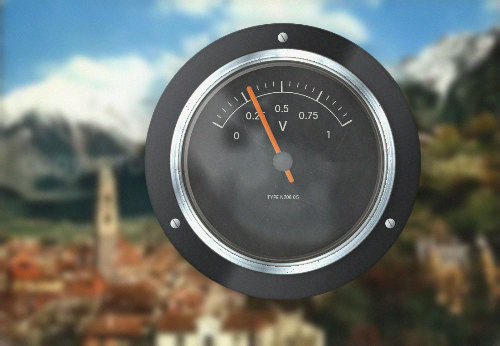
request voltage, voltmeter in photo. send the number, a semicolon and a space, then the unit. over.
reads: 0.3; V
